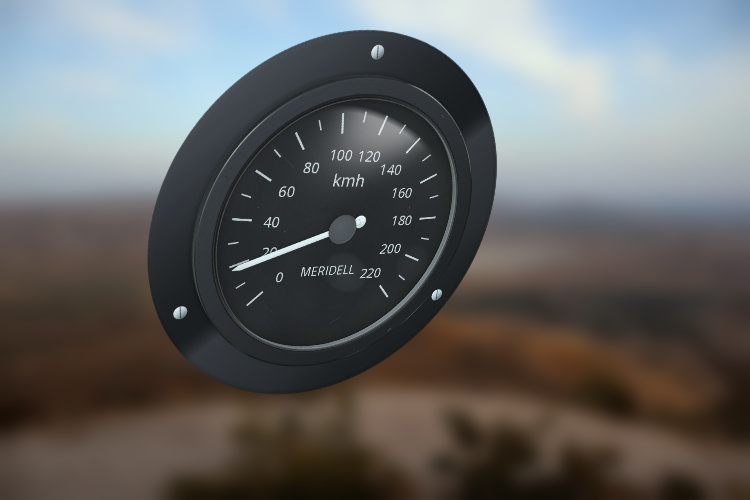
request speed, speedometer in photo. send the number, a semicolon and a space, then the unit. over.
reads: 20; km/h
